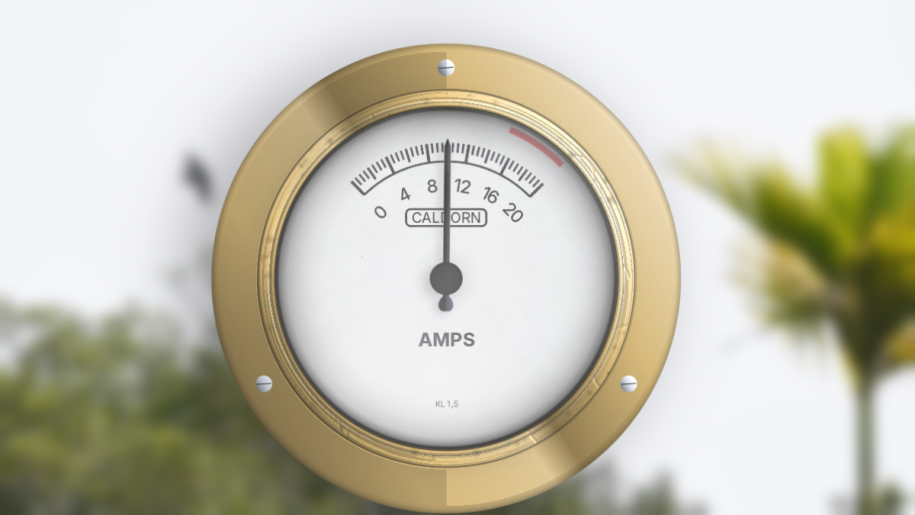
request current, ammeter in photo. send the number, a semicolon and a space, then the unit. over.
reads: 10; A
